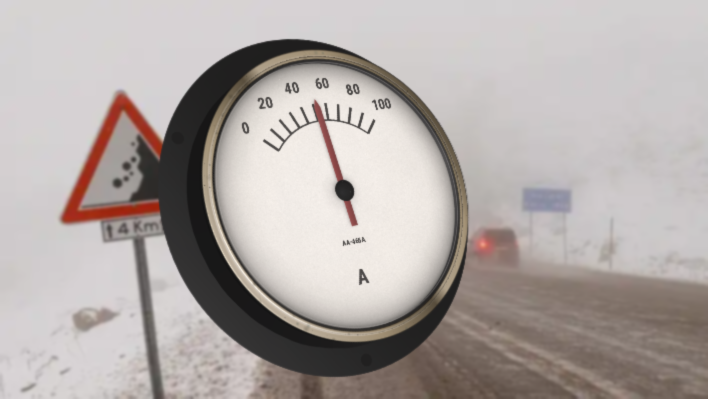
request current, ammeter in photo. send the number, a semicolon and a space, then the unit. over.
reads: 50; A
